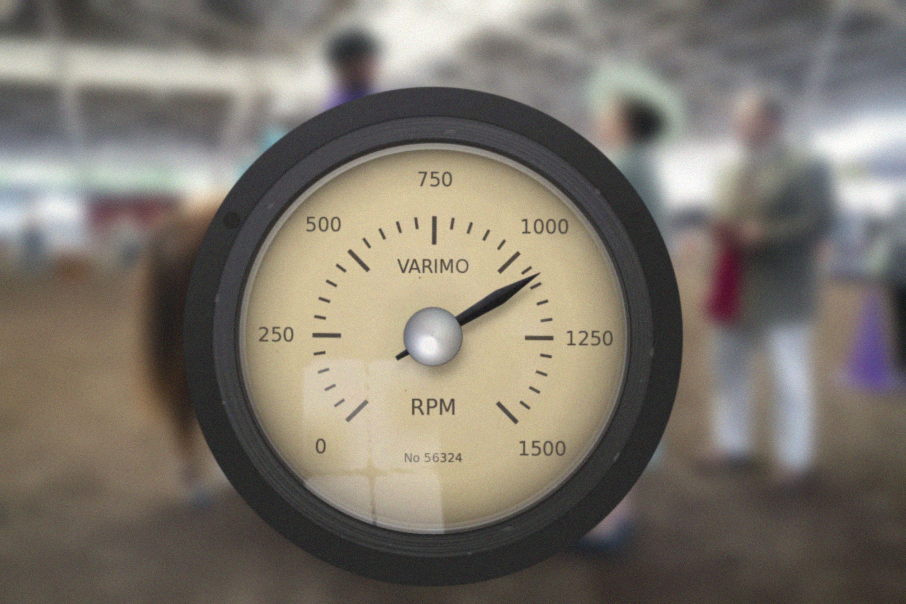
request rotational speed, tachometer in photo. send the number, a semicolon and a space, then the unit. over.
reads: 1075; rpm
